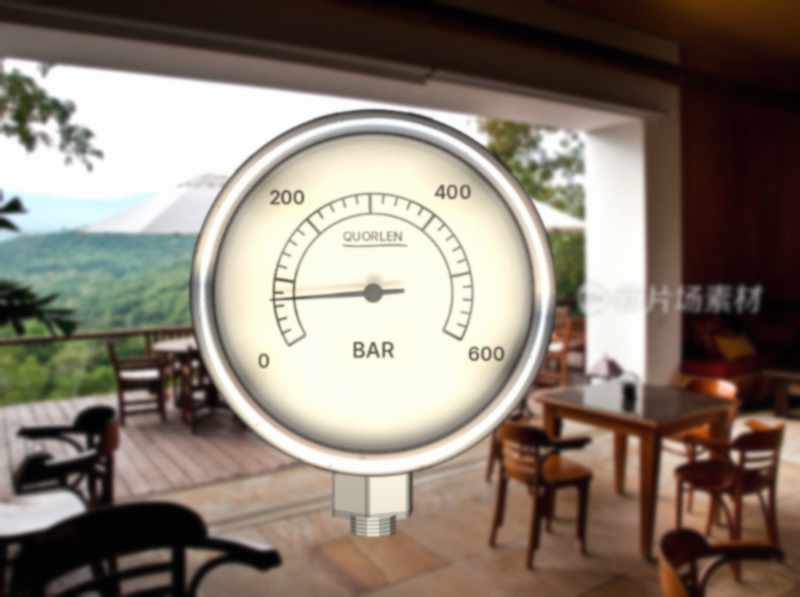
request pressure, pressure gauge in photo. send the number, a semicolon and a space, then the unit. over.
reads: 70; bar
